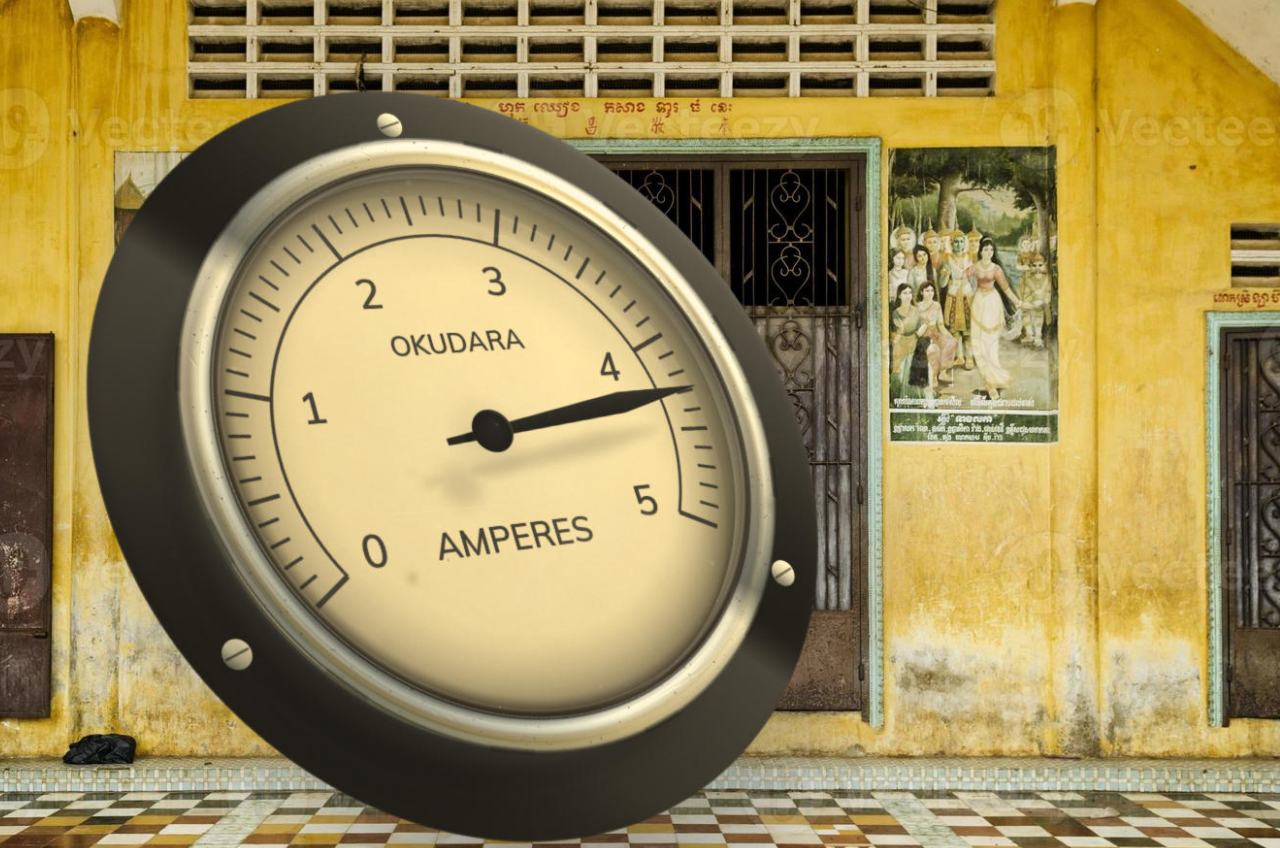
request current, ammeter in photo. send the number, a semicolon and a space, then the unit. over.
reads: 4.3; A
